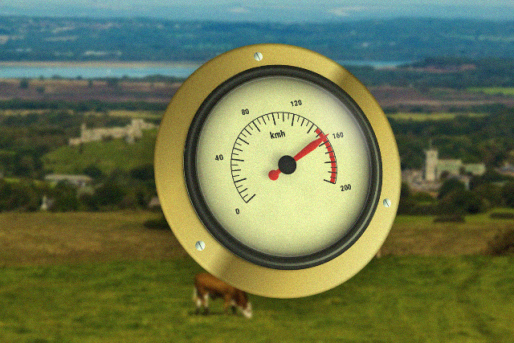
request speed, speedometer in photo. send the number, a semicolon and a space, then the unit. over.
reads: 155; km/h
